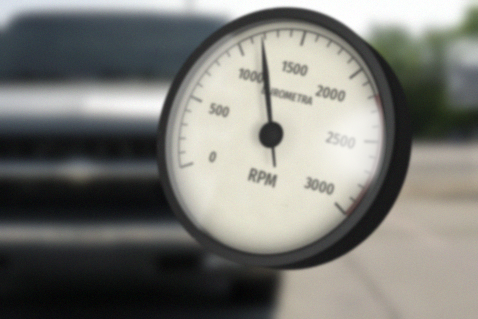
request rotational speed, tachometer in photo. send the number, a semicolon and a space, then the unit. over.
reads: 1200; rpm
